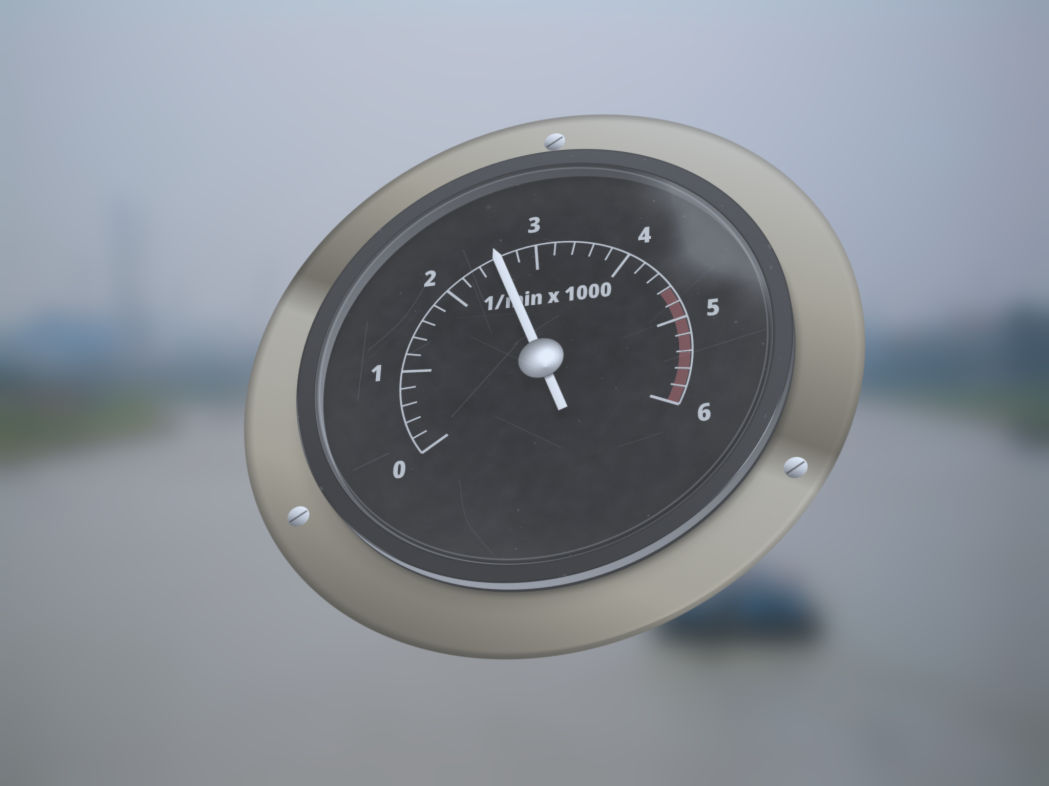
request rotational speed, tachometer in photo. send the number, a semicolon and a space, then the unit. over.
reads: 2600; rpm
